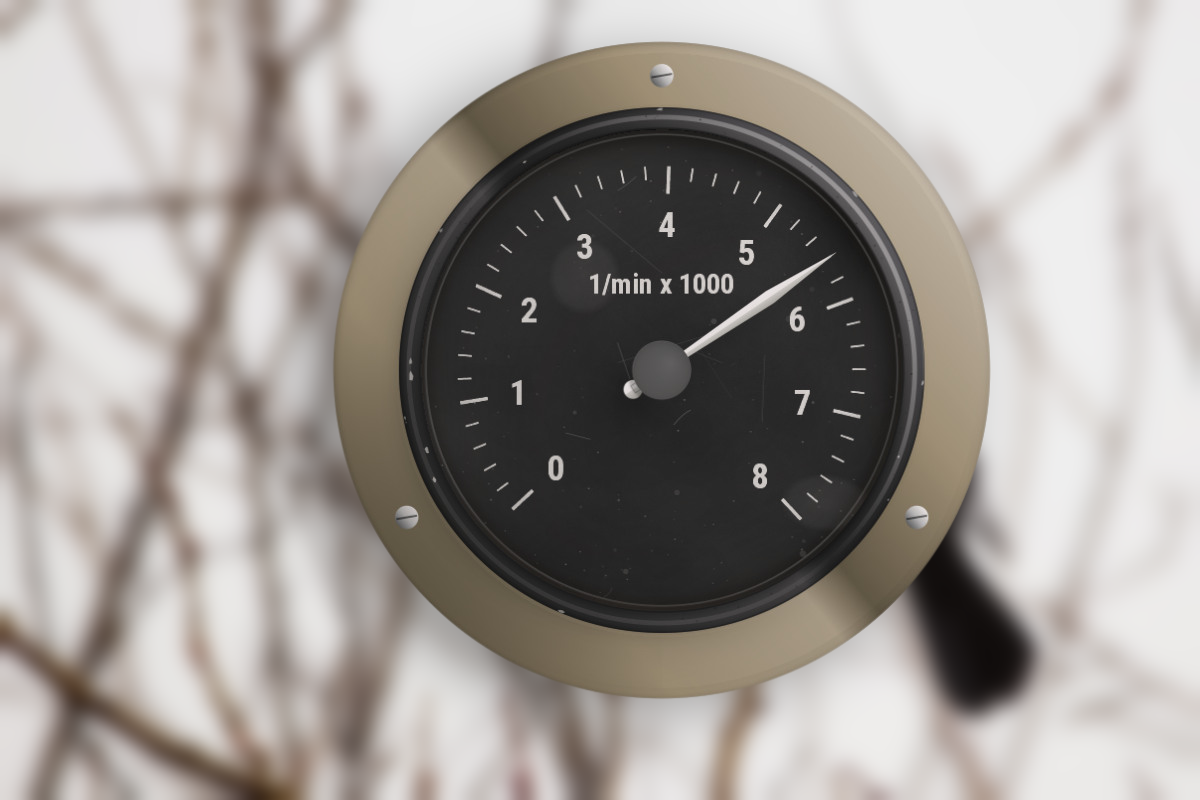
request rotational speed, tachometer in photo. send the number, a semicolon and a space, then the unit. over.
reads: 5600; rpm
